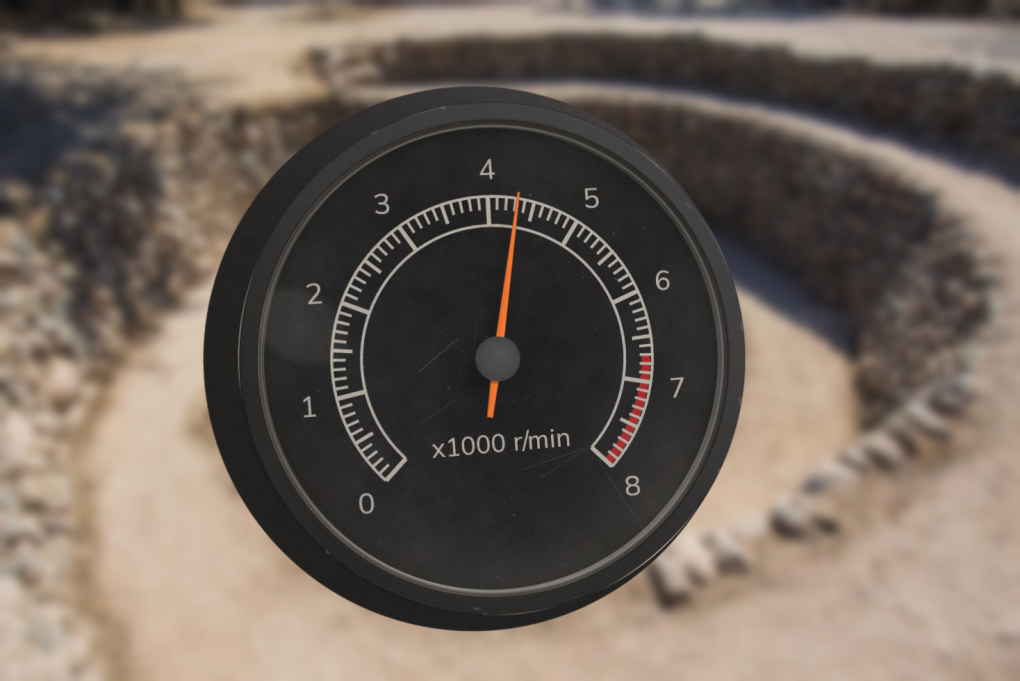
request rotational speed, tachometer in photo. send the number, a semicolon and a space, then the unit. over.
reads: 4300; rpm
